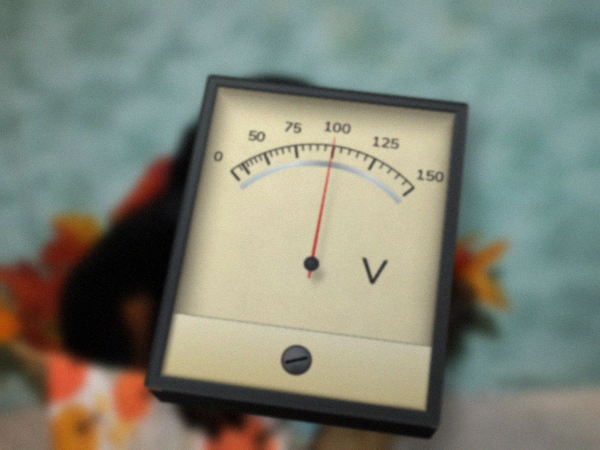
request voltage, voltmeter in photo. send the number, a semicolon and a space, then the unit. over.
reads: 100; V
